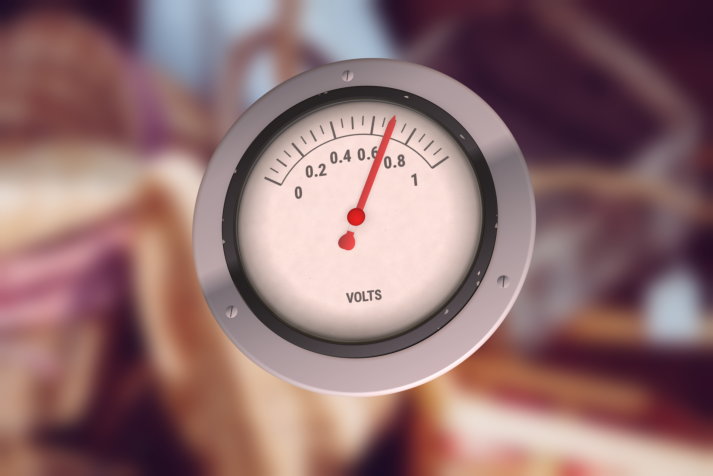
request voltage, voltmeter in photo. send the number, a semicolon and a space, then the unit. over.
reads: 0.7; V
